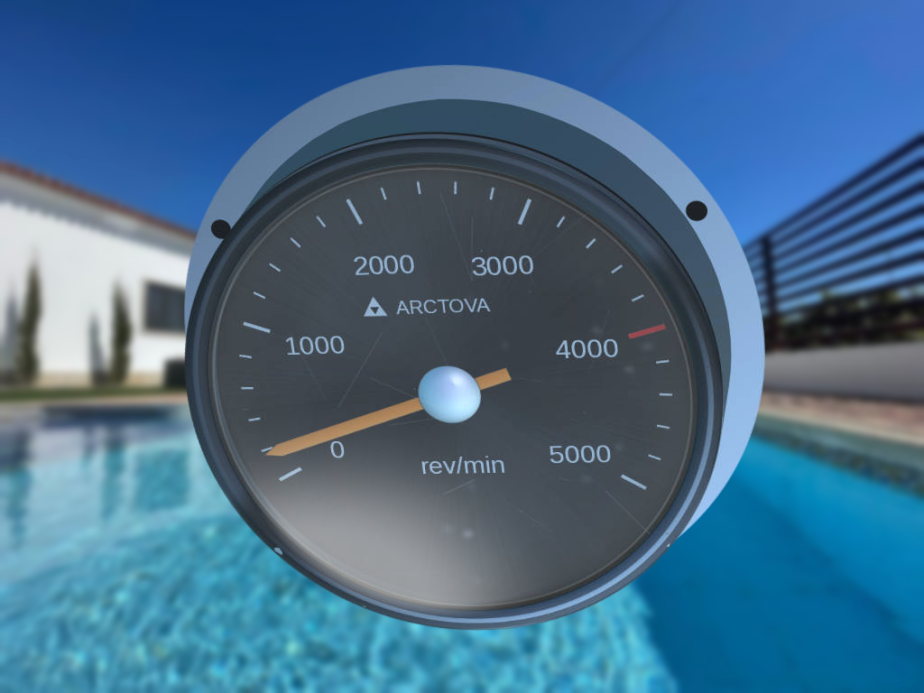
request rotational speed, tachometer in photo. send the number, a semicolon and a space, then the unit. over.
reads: 200; rpm
